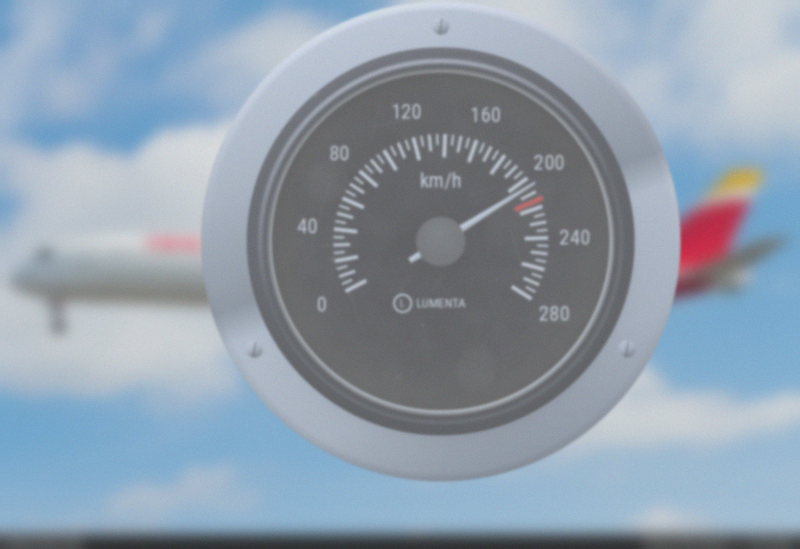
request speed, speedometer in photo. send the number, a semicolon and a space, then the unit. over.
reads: 205; km/h
